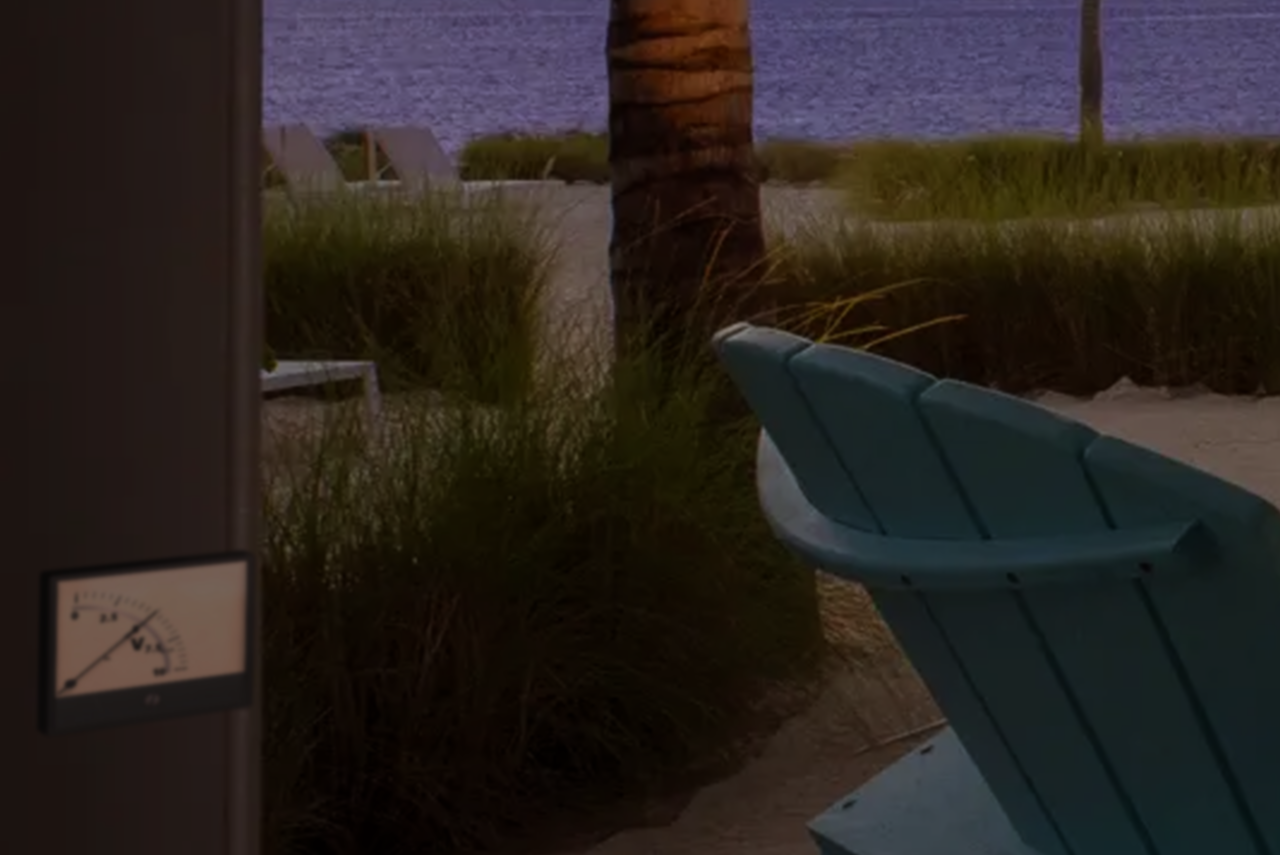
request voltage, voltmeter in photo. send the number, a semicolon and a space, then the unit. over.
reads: 5; V
